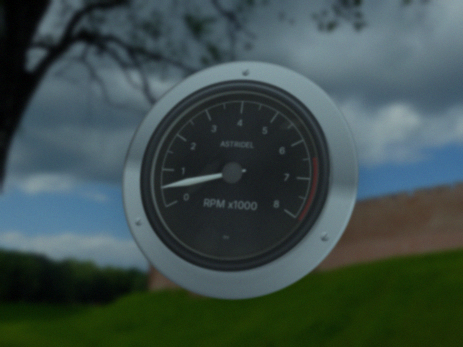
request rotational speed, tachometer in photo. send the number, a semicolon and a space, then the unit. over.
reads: 500; rpm
